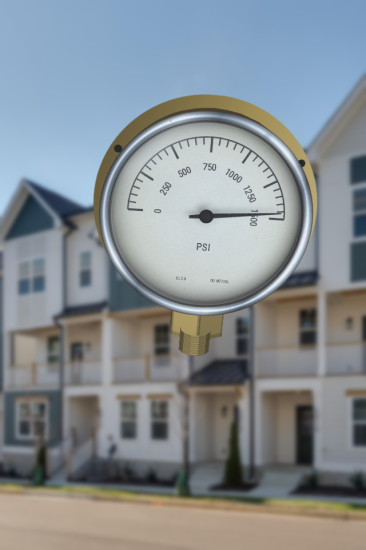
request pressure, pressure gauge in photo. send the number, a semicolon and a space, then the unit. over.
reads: 1450; psi
